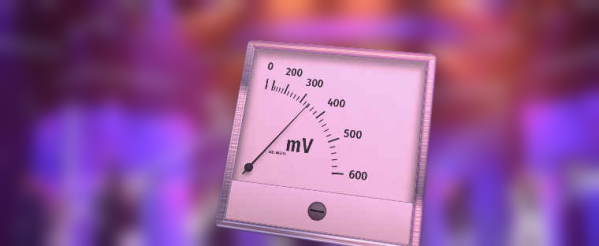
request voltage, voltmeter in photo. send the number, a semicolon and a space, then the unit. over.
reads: 340; mV
